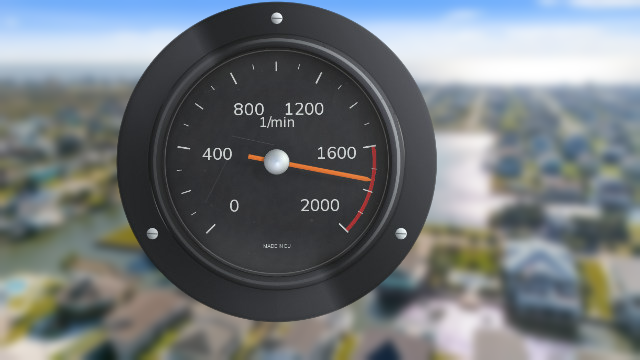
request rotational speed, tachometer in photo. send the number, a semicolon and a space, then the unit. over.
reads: 1750; rpm
